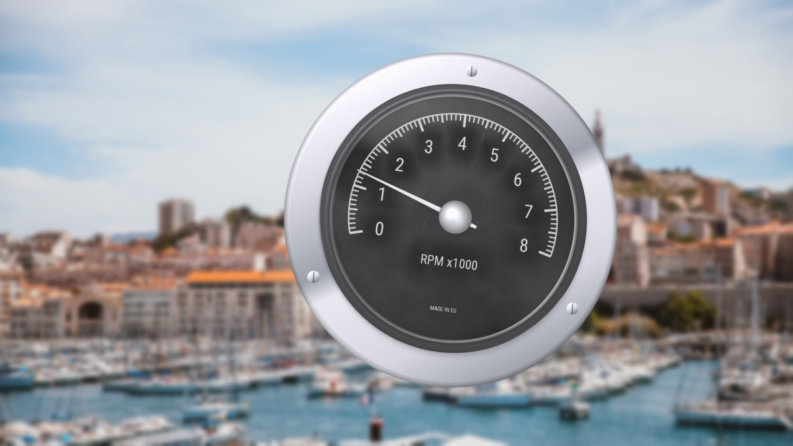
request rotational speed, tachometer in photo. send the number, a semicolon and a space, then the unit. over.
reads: 1300; rpm
